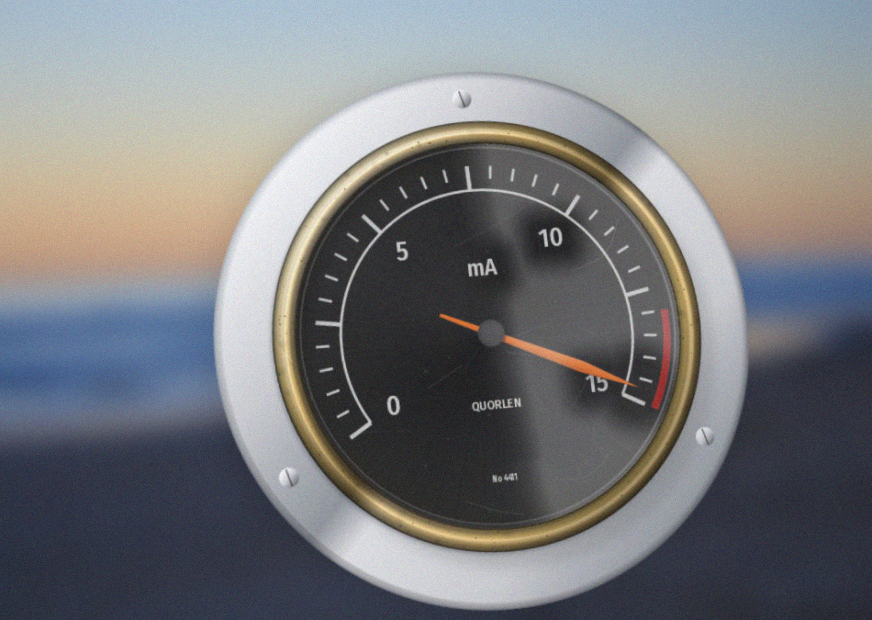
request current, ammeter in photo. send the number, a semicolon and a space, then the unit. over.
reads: 14.75; mA
